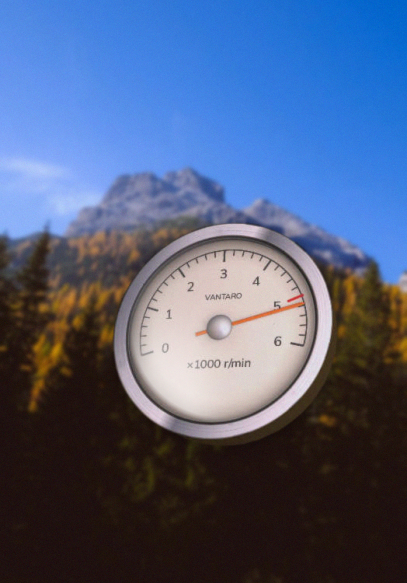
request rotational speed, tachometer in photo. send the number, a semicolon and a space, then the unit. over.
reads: 5200; rpm
